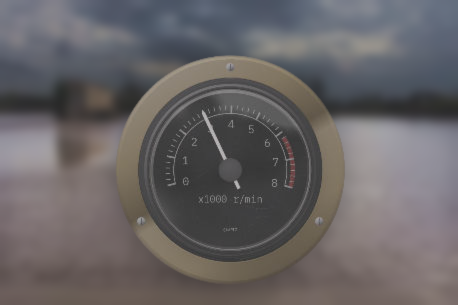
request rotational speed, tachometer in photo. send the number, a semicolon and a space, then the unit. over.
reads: 3000; rpm
